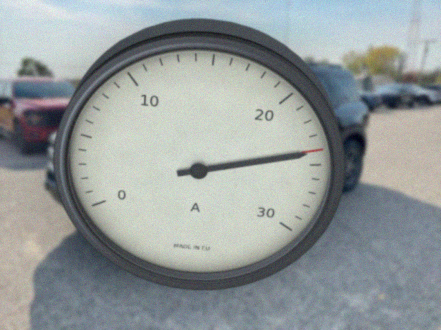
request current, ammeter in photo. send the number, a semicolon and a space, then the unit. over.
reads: 24; A
